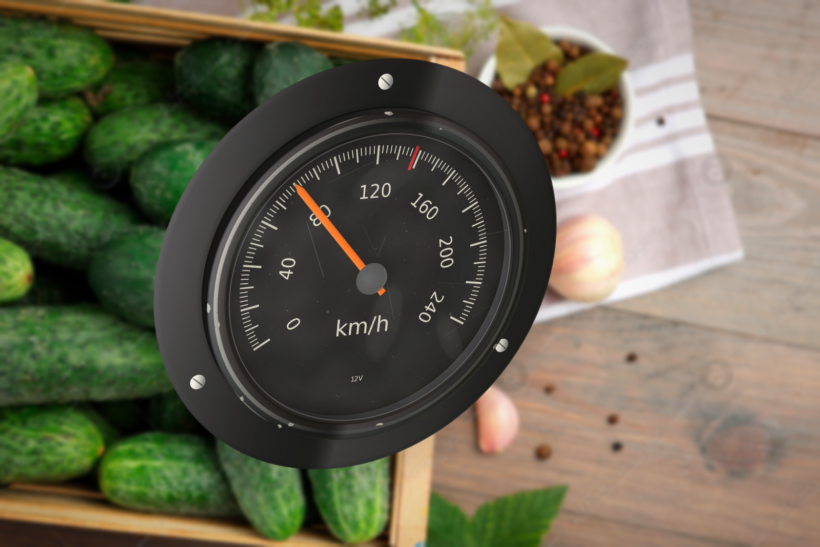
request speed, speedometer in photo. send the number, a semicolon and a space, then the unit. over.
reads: 80; km/h
